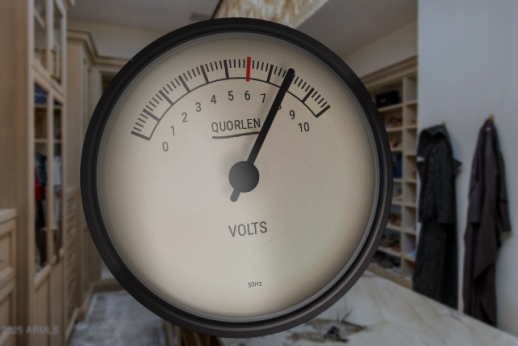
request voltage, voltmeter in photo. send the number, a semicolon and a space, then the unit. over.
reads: 7.8; V
